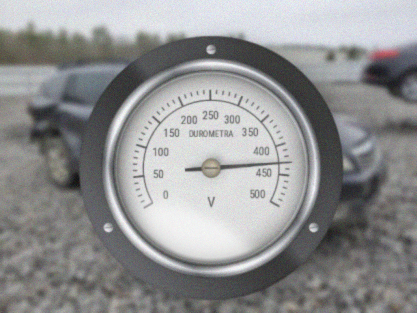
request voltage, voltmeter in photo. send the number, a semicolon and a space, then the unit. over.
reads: 430; V
